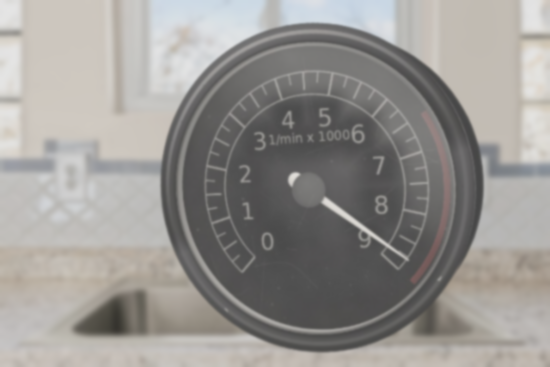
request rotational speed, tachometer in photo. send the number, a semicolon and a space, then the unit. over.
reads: 8750; rpm
